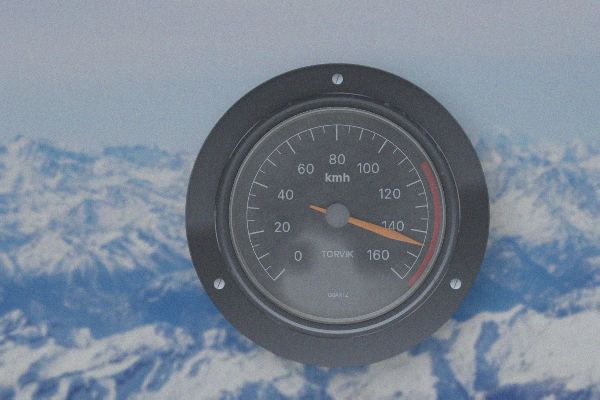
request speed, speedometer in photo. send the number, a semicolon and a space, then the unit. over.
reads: 145; km/h
